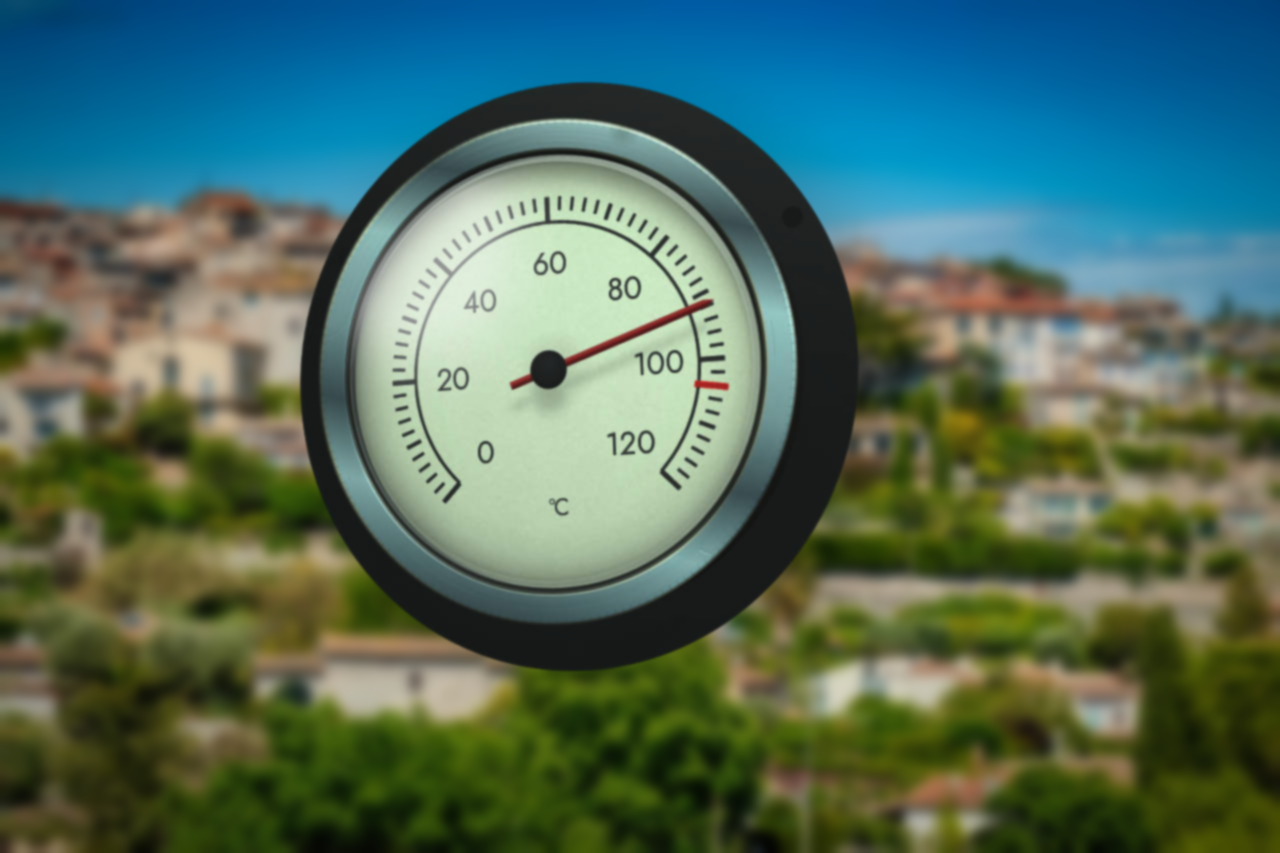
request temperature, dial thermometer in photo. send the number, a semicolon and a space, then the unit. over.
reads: 92; °C
